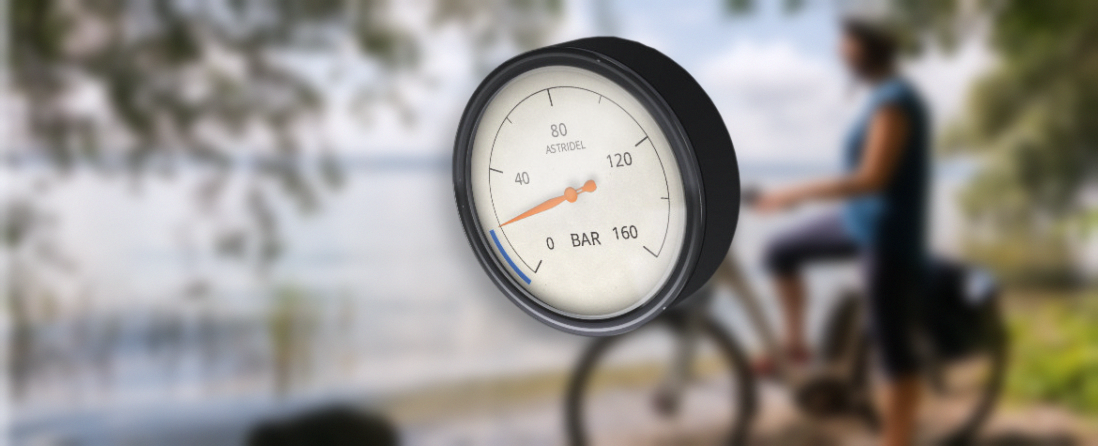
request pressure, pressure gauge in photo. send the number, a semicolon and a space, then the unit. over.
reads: 20; bar
